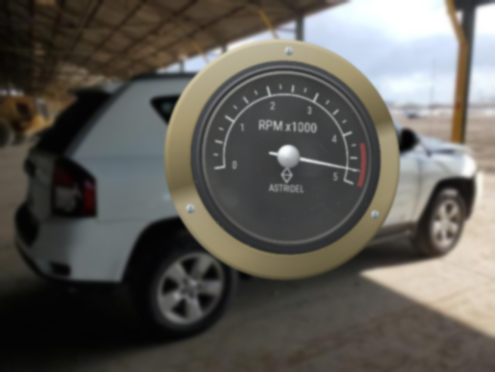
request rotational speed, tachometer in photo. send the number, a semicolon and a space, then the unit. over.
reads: 4750; rpm
